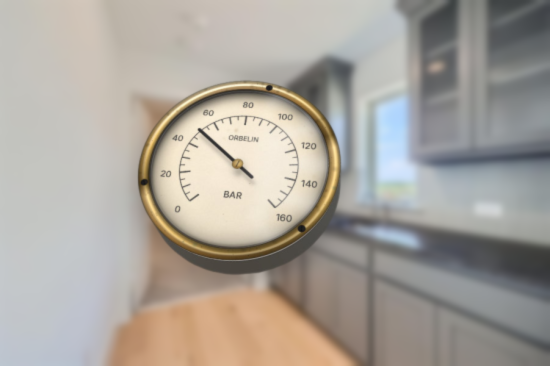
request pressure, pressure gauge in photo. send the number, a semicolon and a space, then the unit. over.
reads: 50; bar
